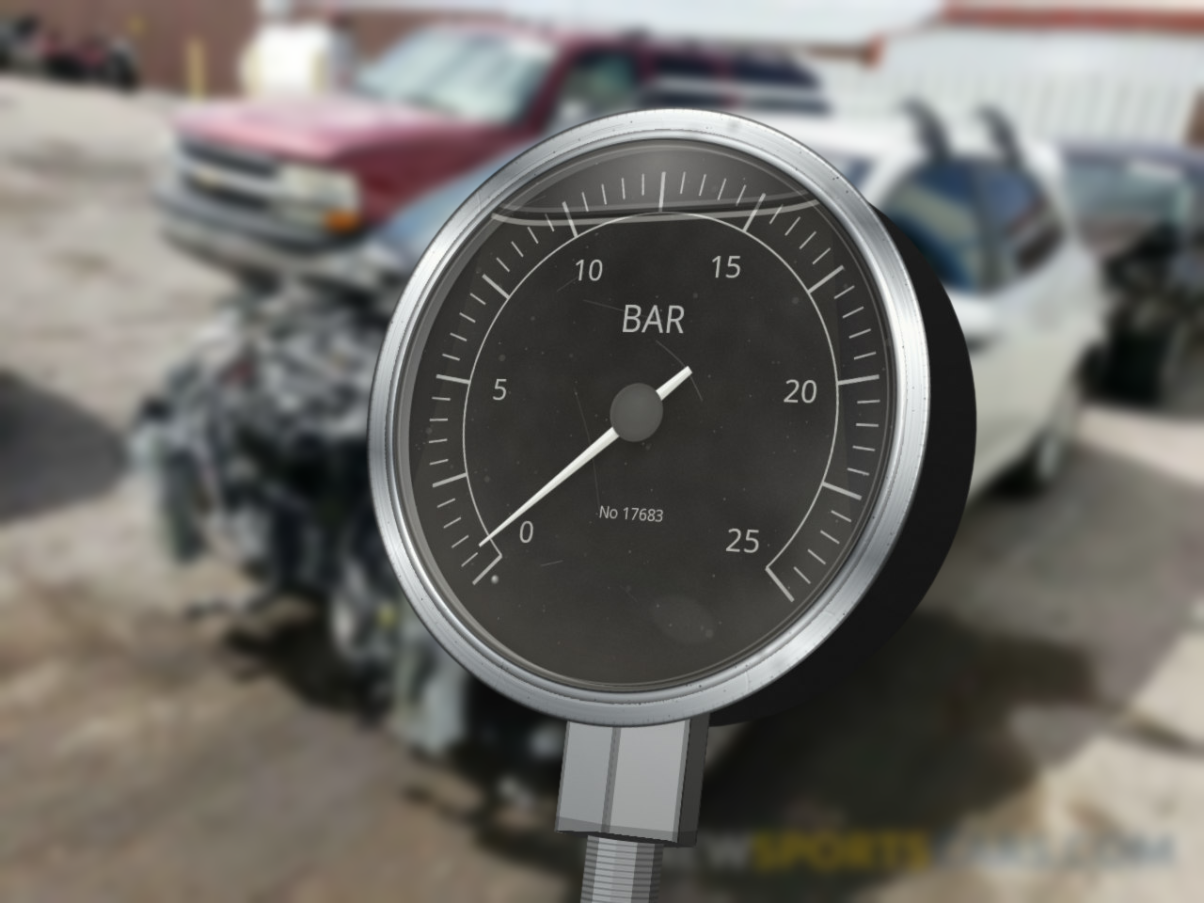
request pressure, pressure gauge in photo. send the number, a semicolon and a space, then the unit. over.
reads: 0.5; bar
